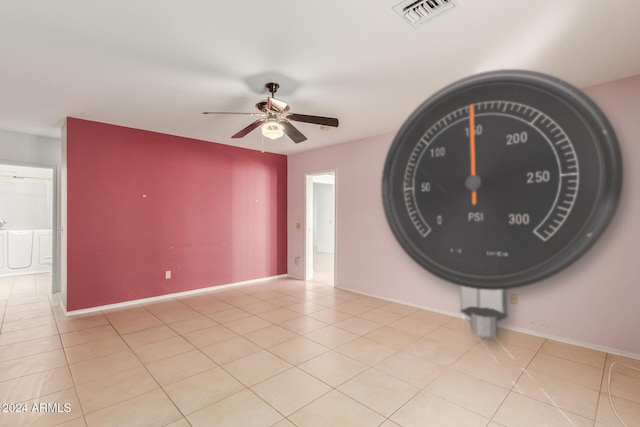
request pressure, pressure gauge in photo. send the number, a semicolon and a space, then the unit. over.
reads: 150; psi
